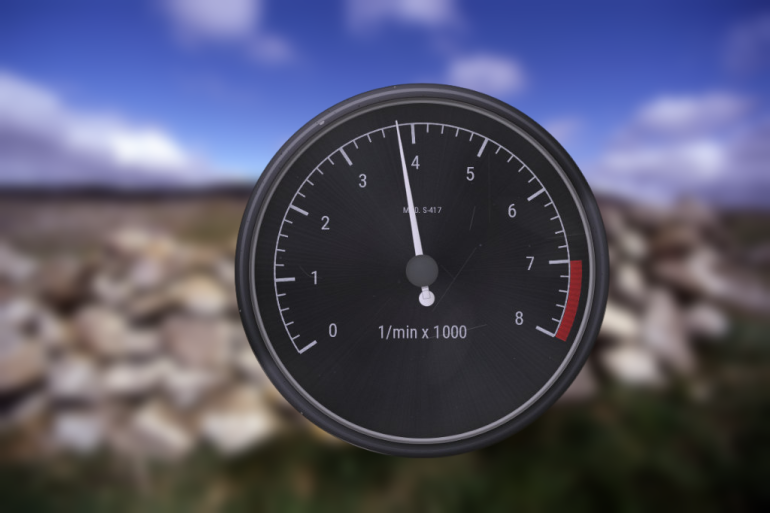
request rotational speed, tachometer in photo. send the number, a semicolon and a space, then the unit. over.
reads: 3800; rpm
